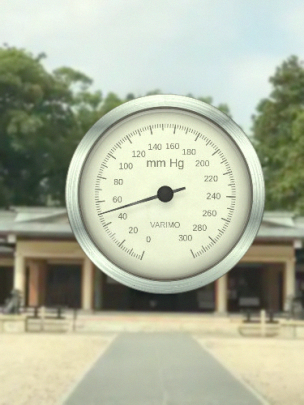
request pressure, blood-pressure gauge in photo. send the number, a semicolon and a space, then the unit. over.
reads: 50; mmHg
